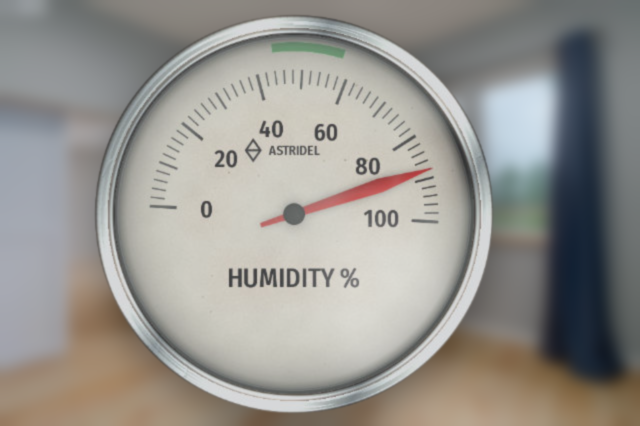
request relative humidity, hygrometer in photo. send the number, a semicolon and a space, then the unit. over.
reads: 88; %
